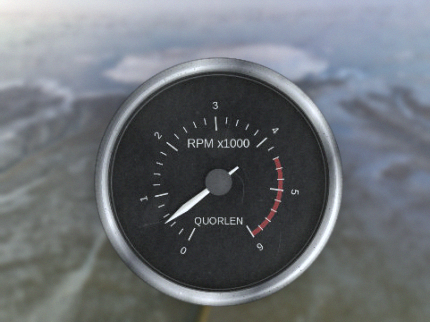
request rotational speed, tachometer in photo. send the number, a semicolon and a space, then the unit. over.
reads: 500; rpm
